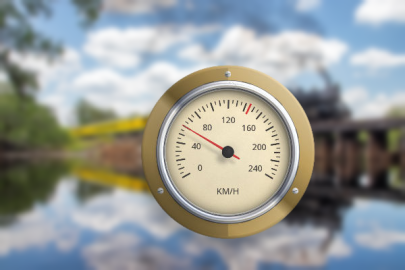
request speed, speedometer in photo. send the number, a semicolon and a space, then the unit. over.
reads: 60; km/h
